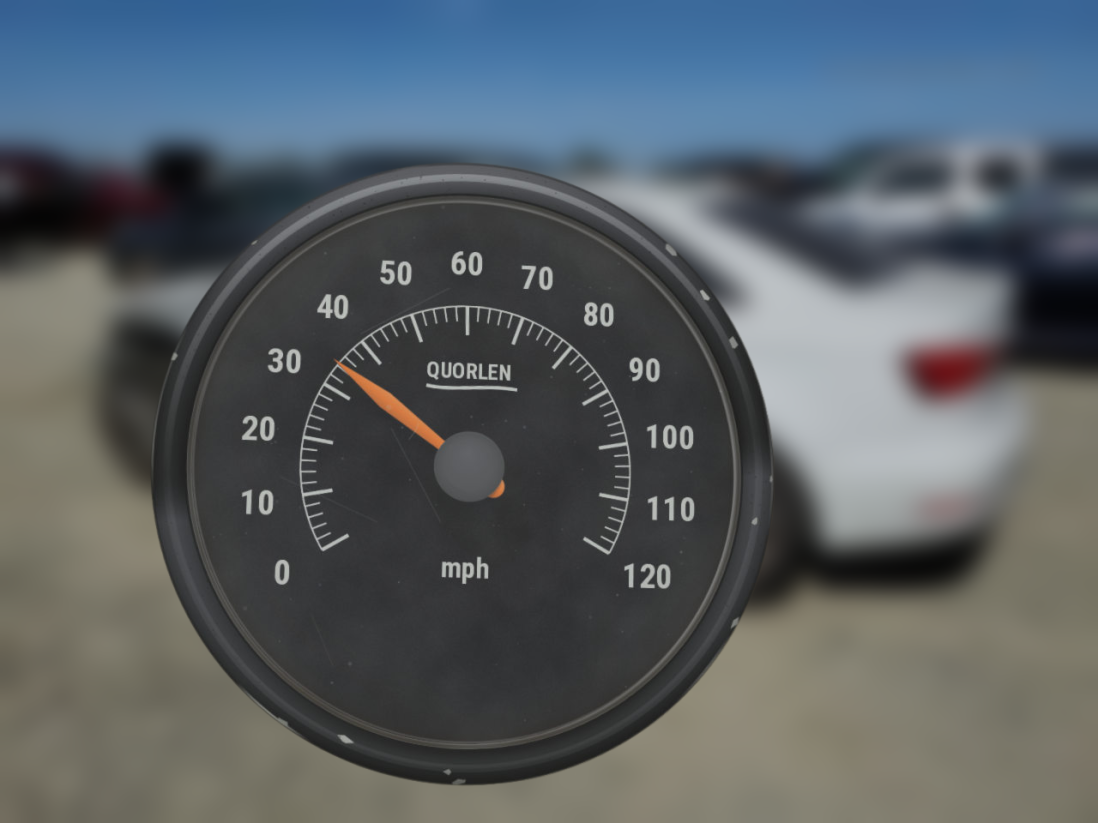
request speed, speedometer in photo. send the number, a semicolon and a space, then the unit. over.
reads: 34; mph
